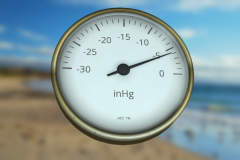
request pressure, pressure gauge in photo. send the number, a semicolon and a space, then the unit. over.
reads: -4; inHg
